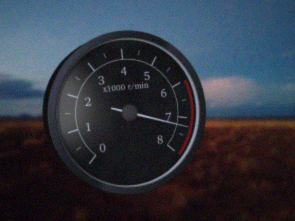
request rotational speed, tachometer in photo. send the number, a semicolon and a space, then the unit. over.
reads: 7250; rpm
